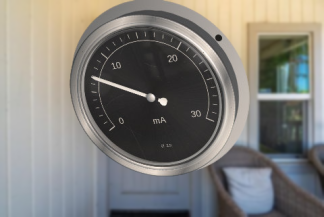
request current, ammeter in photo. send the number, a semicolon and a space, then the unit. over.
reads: 7; mA
